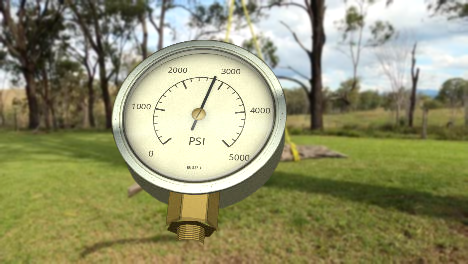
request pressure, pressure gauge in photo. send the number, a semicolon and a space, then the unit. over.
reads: 2800; psi
